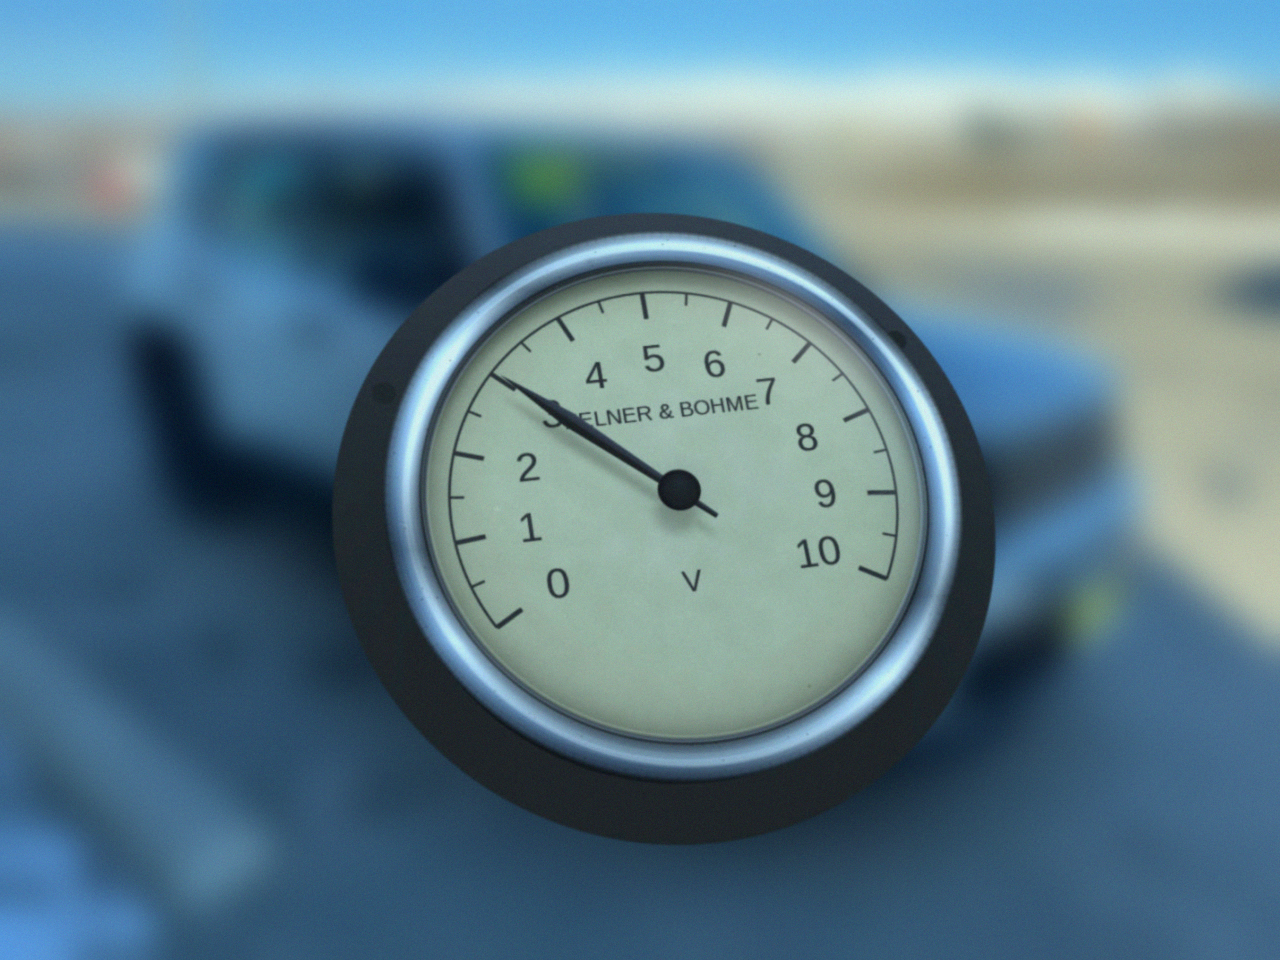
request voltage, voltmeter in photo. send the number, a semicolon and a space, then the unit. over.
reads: 3; V
